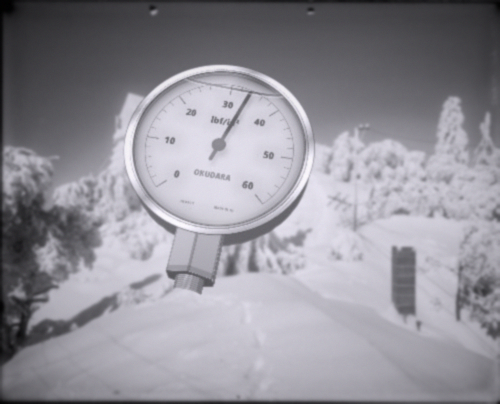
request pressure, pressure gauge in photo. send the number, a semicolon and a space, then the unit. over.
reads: 34; psi
